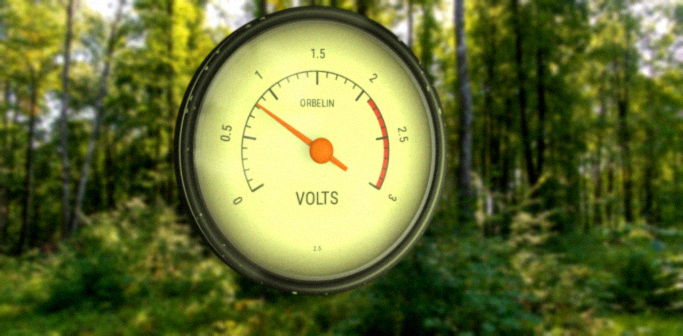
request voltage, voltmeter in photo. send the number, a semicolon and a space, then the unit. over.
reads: 0.8; V
